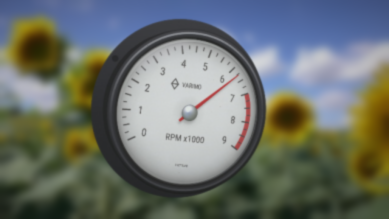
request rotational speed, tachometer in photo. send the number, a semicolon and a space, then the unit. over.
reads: 6250; rpm
